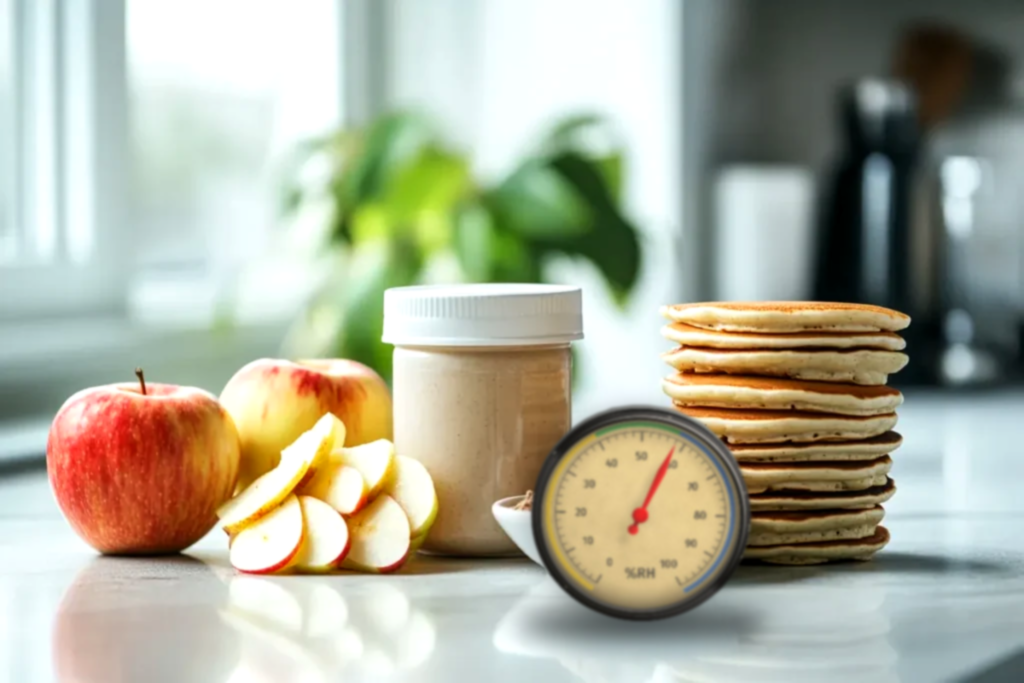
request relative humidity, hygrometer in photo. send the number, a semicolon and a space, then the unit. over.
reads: 58; %
